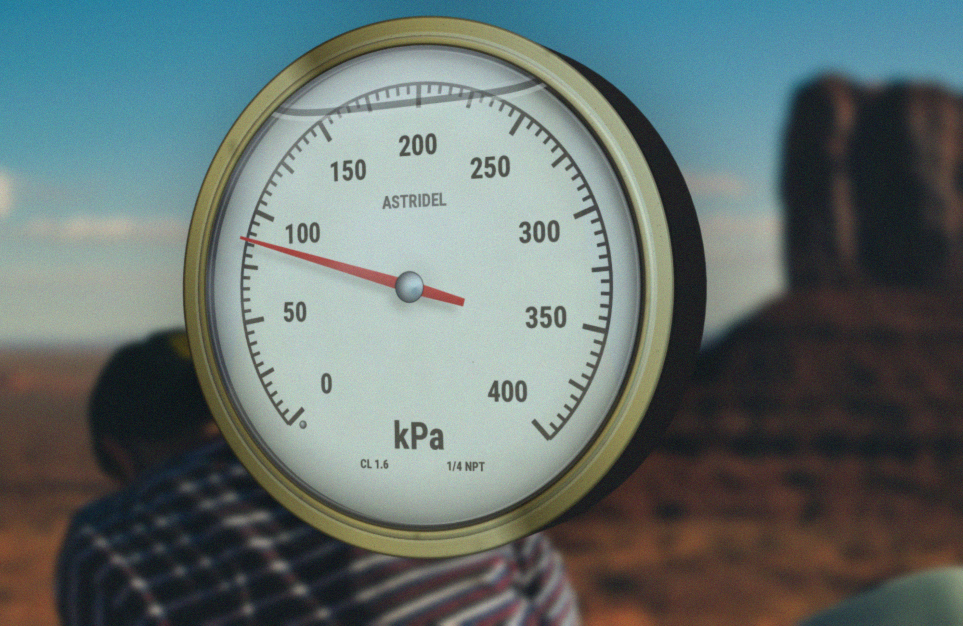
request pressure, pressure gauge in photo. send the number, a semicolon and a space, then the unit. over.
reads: 87.5; kPa
